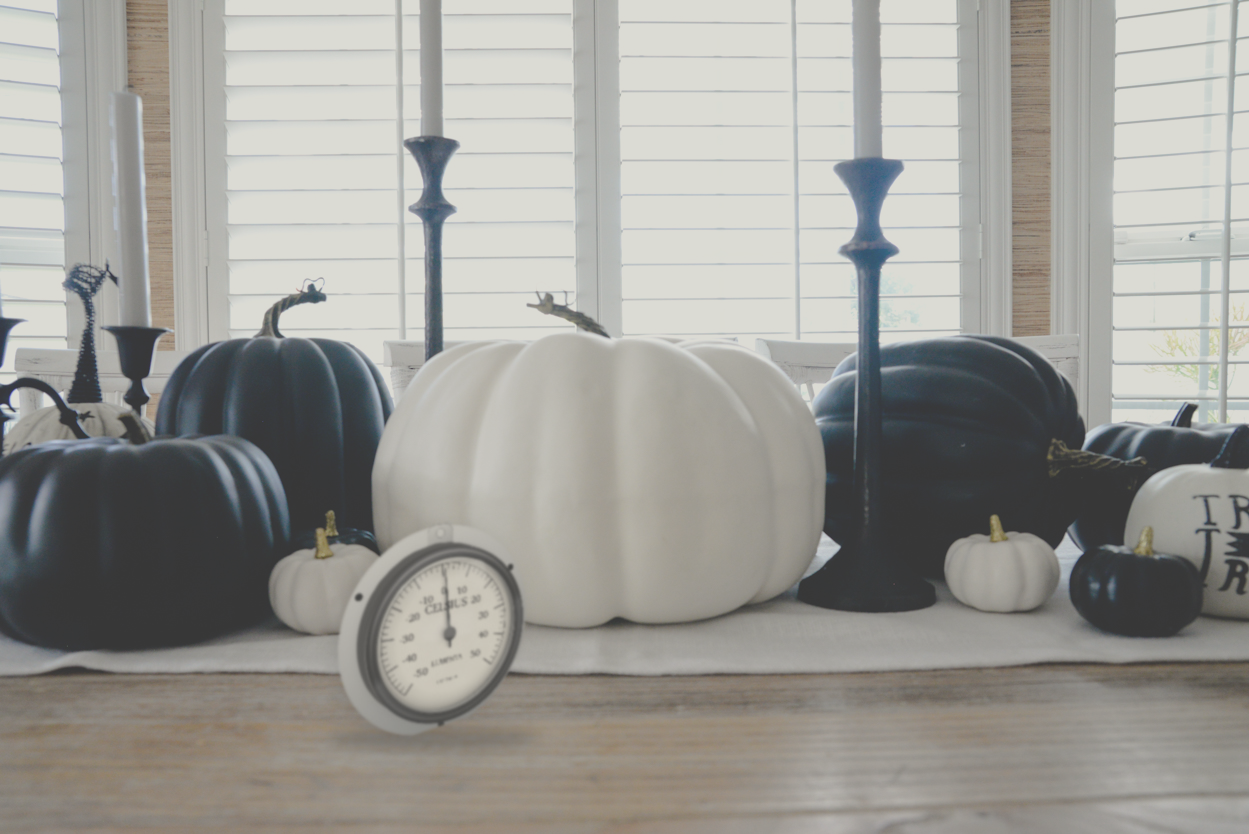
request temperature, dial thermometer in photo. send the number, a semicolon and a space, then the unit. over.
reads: 0; °C
